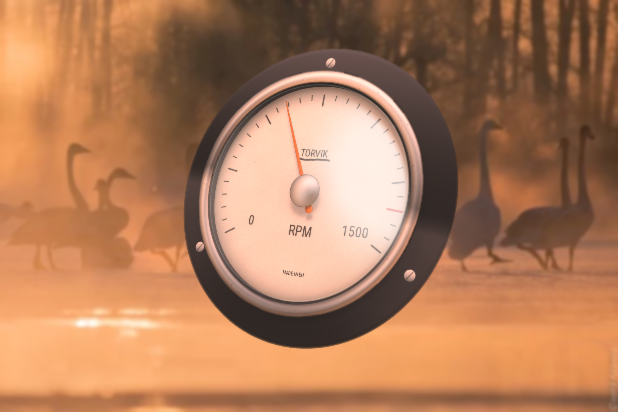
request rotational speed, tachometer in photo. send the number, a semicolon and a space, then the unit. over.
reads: 600; rpm
